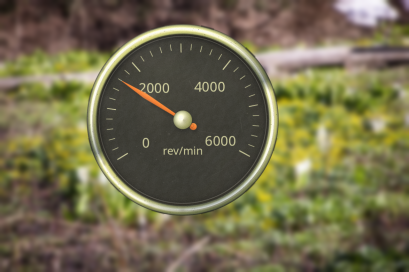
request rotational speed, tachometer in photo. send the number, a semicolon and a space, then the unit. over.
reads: 1600; rpm
